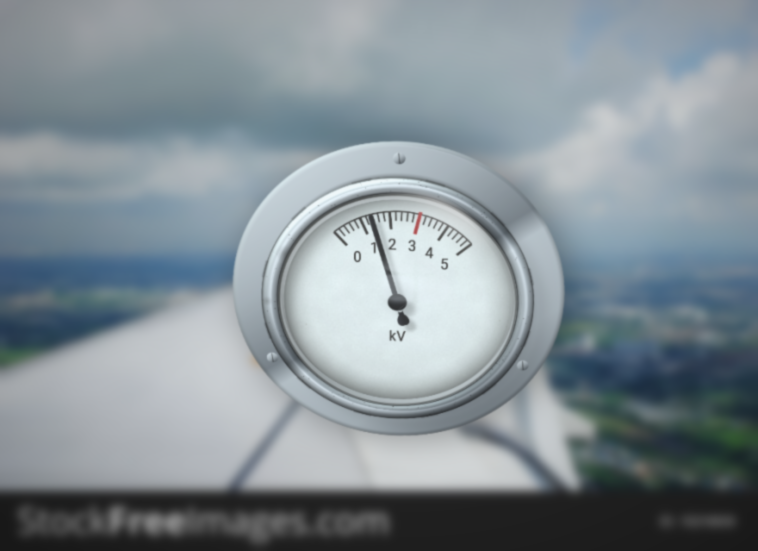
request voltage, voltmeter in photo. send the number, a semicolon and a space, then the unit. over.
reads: 1.4; kV
